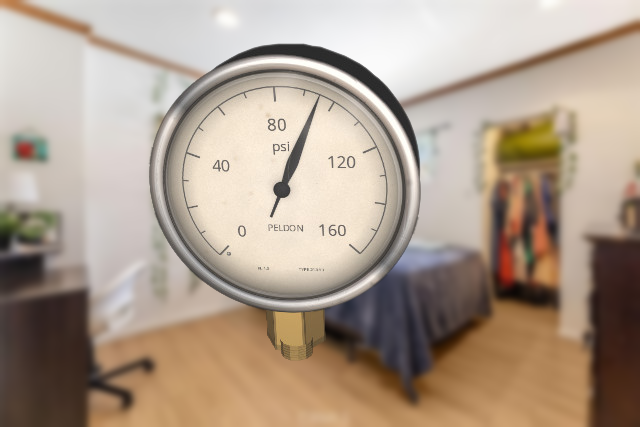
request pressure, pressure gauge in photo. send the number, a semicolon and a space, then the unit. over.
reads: 95; psi
